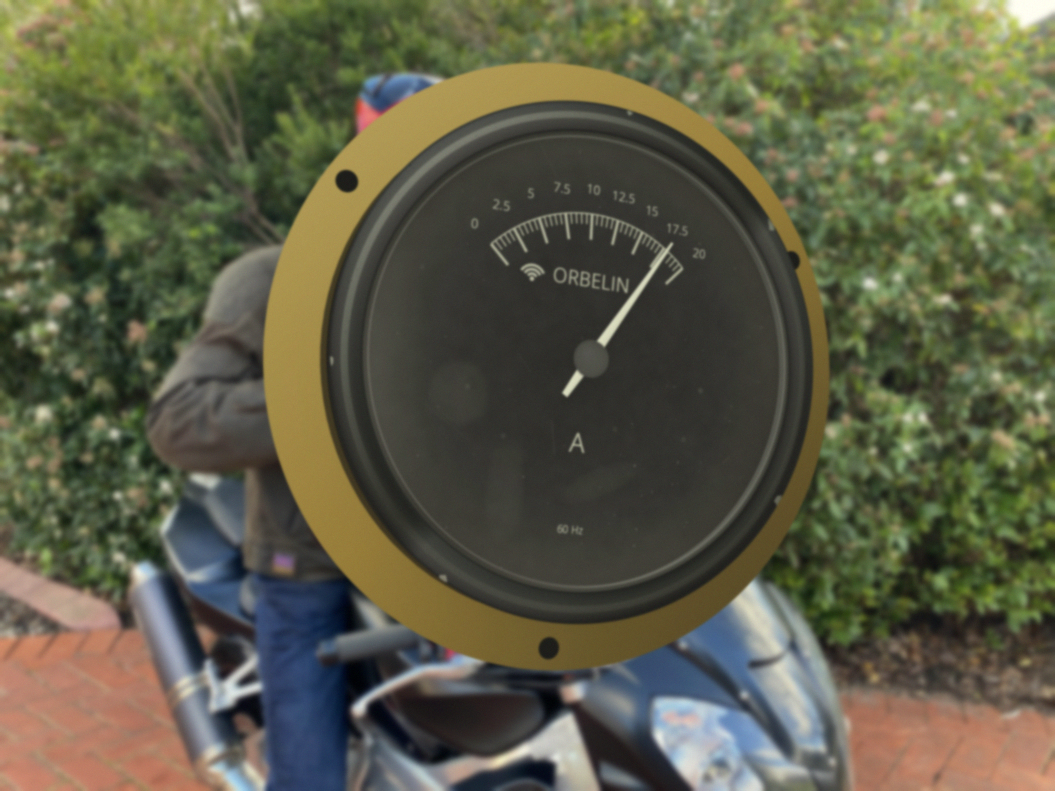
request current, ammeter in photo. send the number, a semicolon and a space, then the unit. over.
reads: 17.5; A
